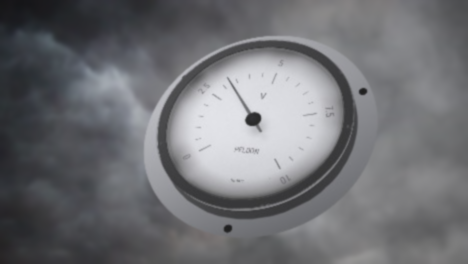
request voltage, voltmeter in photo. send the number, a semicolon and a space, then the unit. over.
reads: 3.25; V
